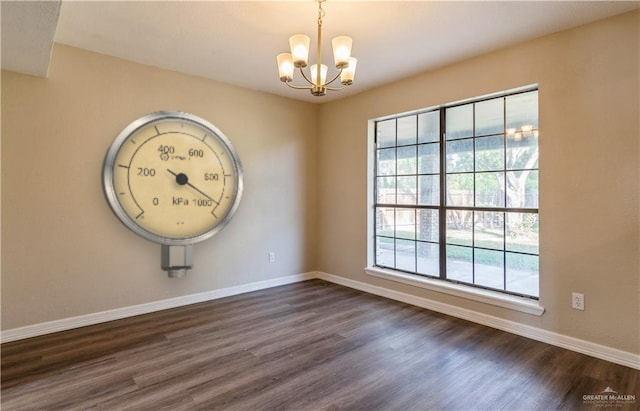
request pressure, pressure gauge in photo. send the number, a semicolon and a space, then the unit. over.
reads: 950; kPa
